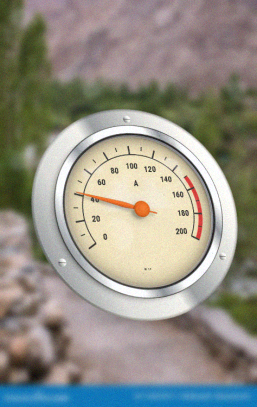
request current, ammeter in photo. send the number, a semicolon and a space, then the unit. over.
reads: 40; A
